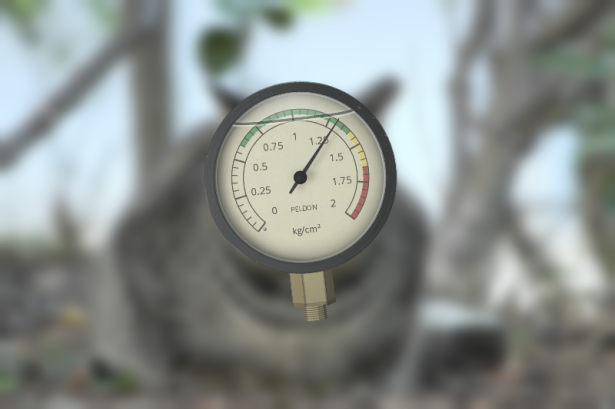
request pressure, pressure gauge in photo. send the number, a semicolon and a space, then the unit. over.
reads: 1.3; kg/cm²
